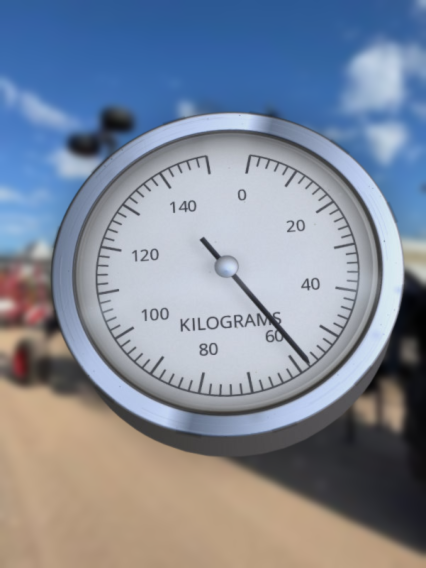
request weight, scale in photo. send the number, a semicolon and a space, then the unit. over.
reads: 58; kg
